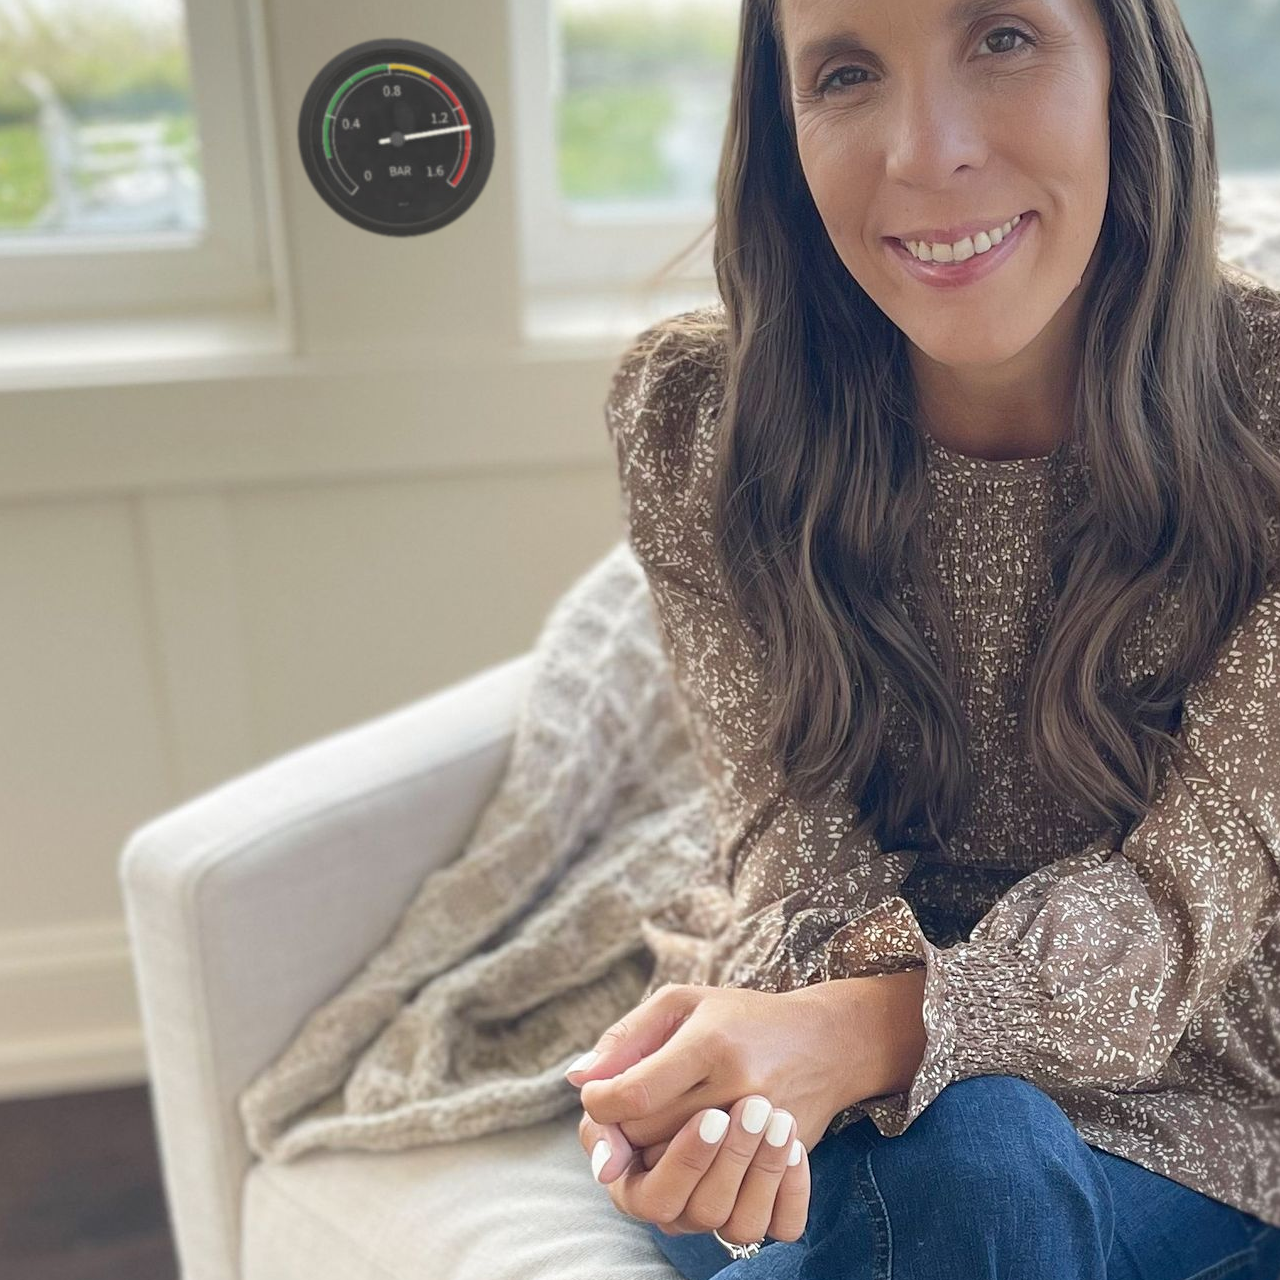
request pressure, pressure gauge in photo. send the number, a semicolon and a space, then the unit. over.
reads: 1.3; bar
